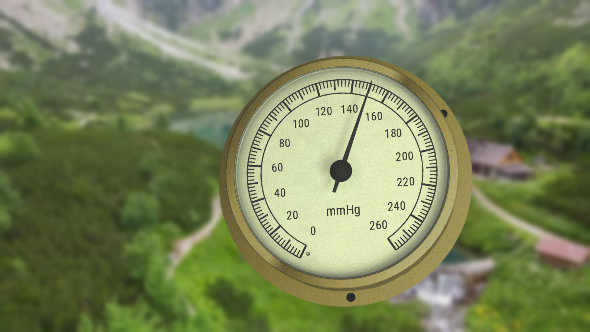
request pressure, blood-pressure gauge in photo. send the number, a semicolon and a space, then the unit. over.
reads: 150; mmHg
